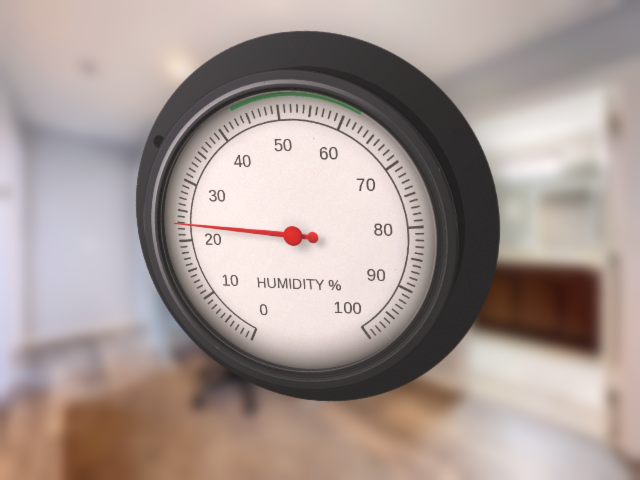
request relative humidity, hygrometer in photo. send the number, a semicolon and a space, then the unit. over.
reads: 23; %
